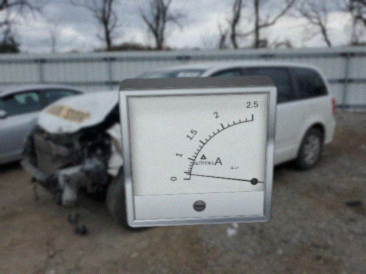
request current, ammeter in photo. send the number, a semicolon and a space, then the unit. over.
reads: 0.5; A
